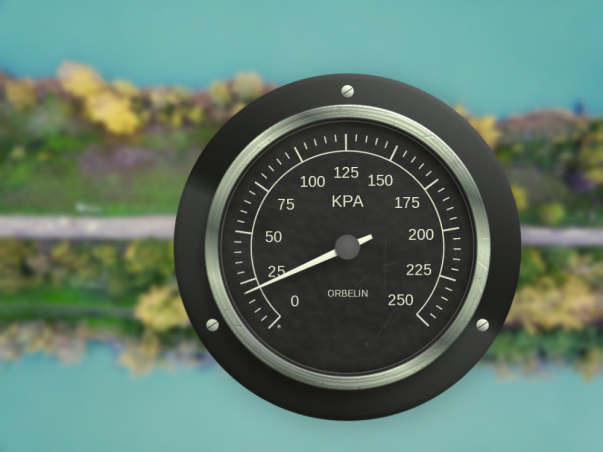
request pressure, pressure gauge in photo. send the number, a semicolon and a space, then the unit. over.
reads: 20; kPa
